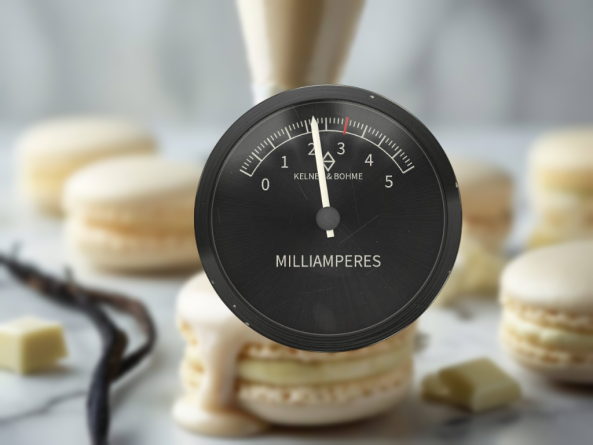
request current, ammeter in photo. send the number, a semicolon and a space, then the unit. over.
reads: 2.2; mA
